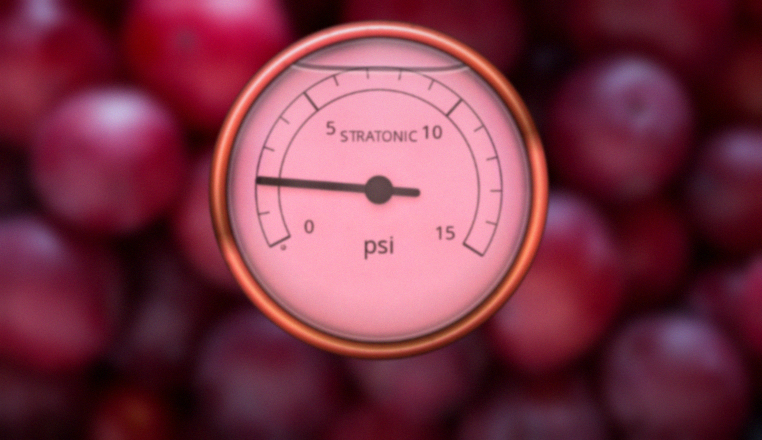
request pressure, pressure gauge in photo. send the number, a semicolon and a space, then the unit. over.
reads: 2; psi
